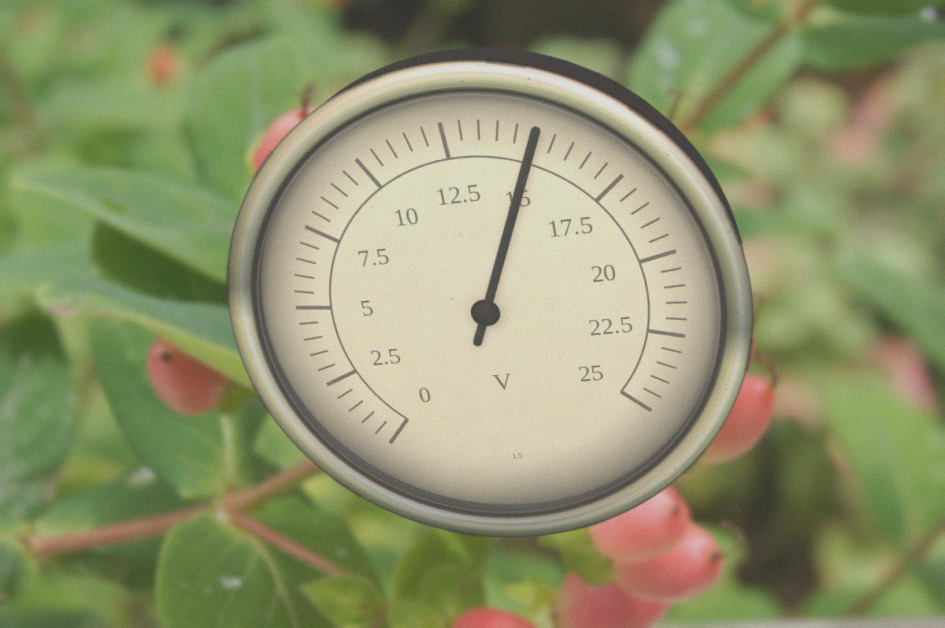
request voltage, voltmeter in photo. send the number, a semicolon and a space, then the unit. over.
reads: 15; V
